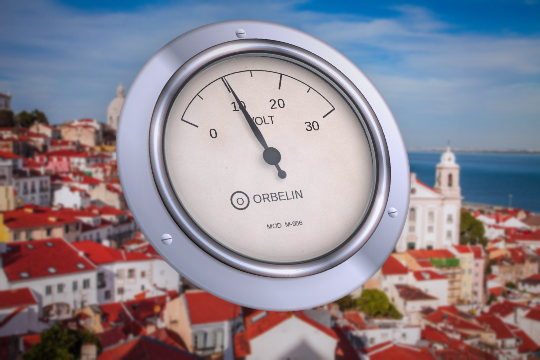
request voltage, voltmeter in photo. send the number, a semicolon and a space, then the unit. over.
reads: 10; V
